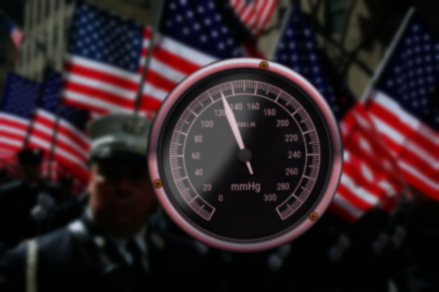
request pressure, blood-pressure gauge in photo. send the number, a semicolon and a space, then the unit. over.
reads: 130; mmHg
